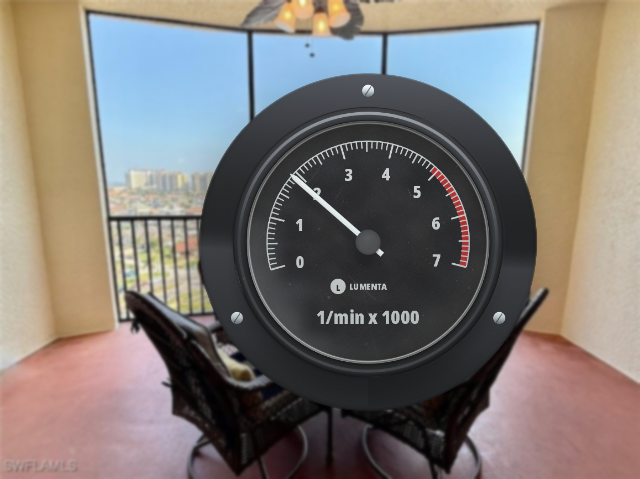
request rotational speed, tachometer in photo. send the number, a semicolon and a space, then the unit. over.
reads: 1900; rpm
